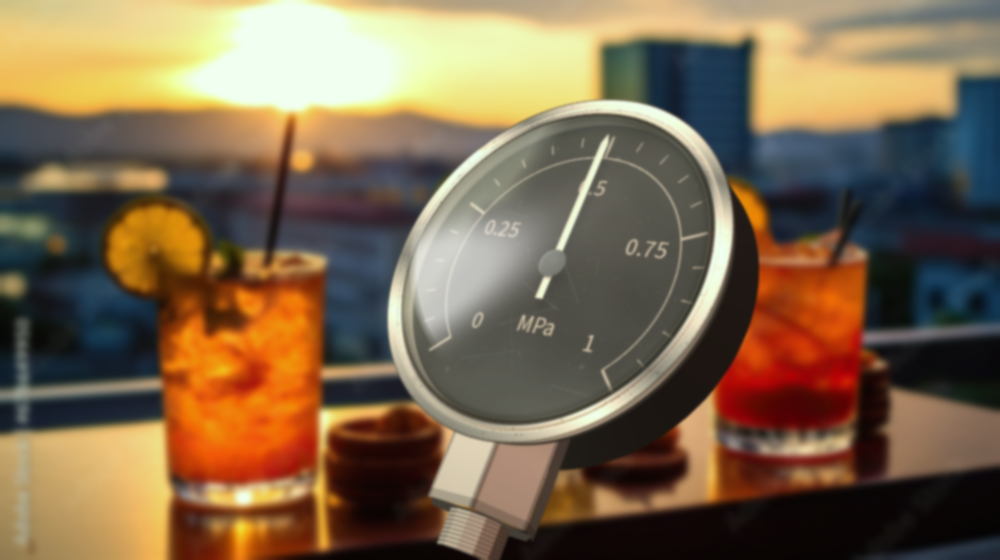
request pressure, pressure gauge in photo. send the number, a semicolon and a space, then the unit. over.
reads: 0.5; MPa
